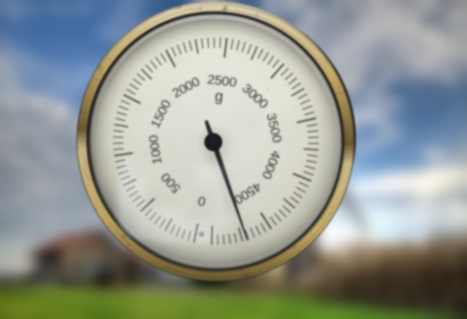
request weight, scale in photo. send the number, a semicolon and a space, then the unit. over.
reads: 4700; g
